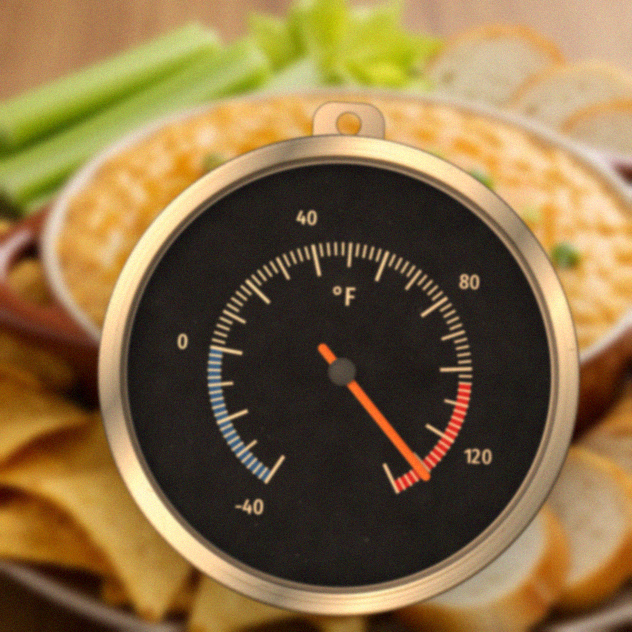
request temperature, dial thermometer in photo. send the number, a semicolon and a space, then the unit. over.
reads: 132; °F
